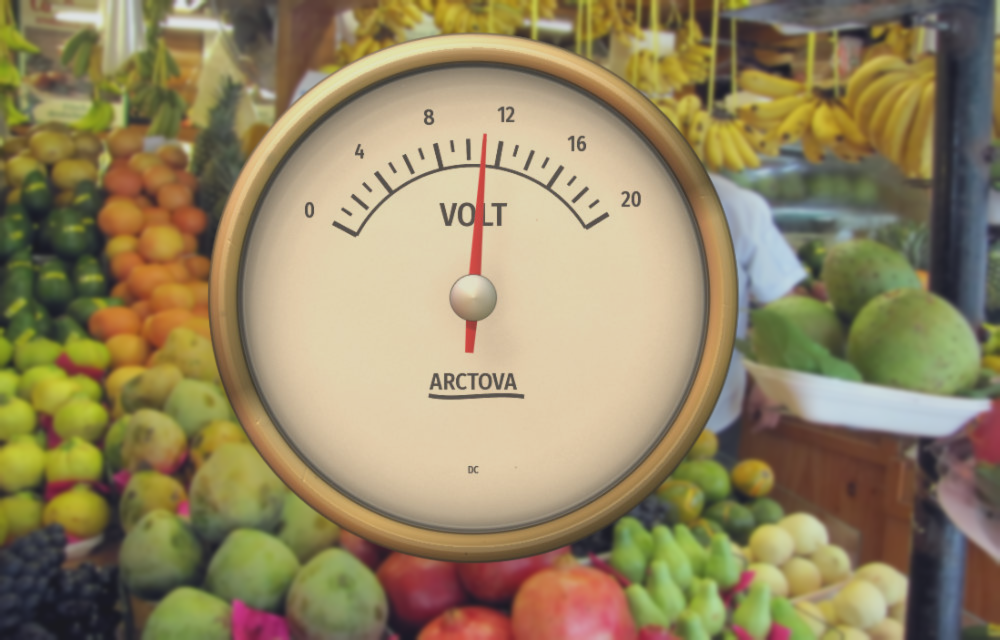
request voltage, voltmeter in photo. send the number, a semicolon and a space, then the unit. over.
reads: 11; V
